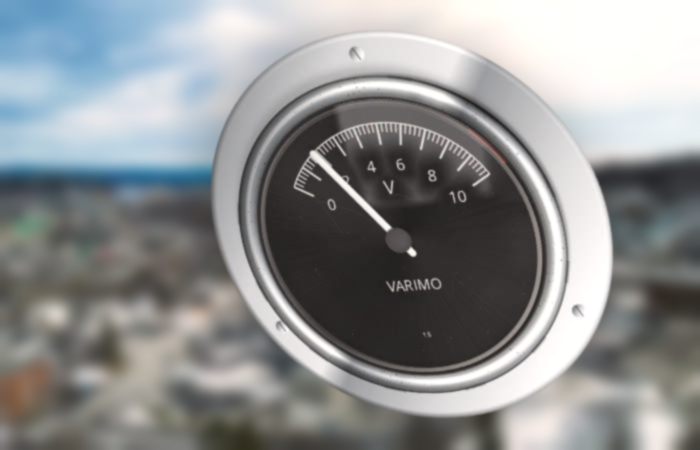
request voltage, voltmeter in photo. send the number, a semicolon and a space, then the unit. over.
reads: 2; V
